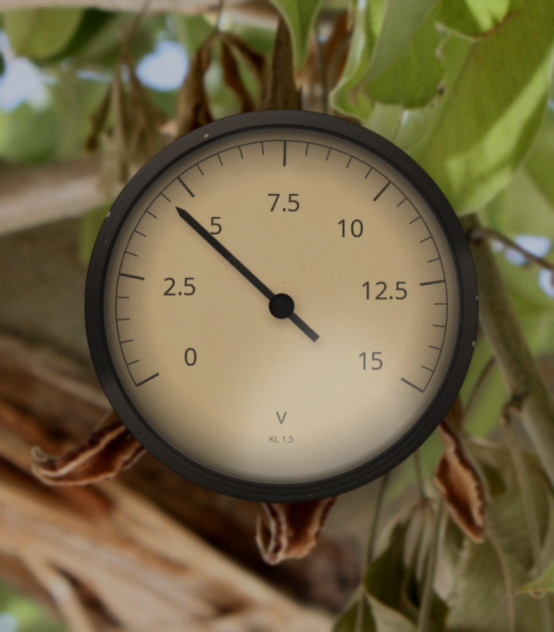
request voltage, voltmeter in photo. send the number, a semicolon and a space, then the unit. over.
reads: 4.5; V
